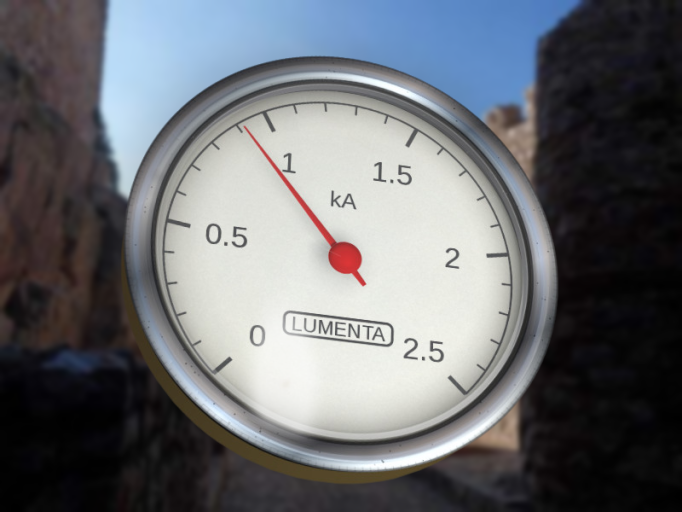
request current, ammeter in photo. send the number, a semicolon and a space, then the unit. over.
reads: 0.9; kA
